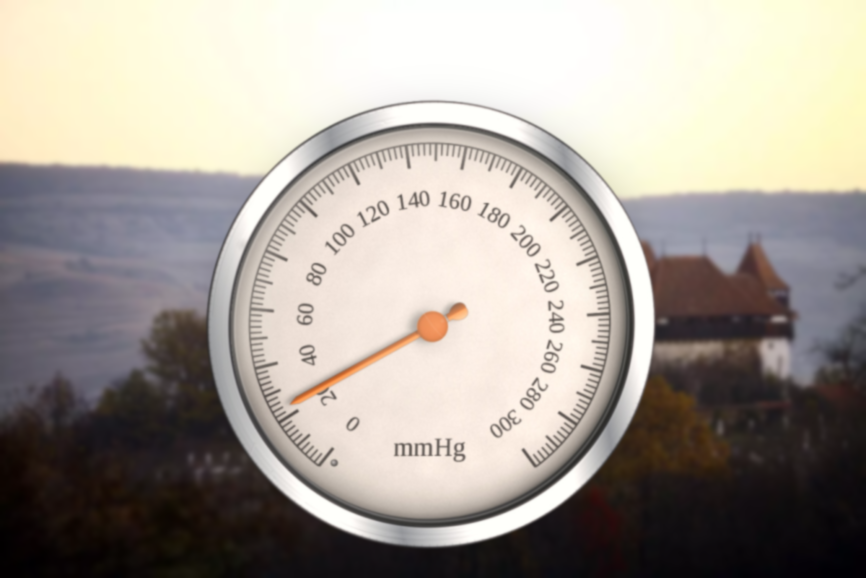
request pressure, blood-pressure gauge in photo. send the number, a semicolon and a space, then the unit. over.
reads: 24; mmHg
